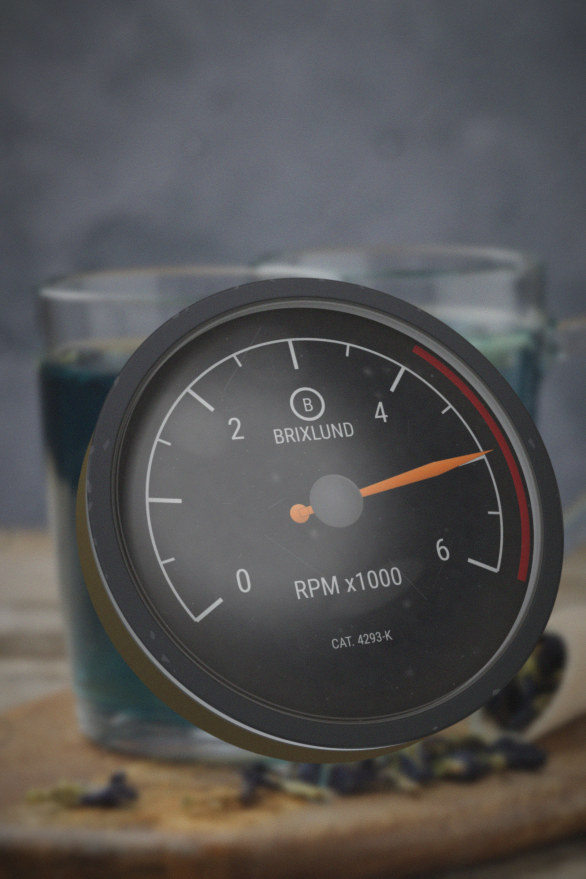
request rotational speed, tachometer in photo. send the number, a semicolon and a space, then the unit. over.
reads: 5000; rpm
